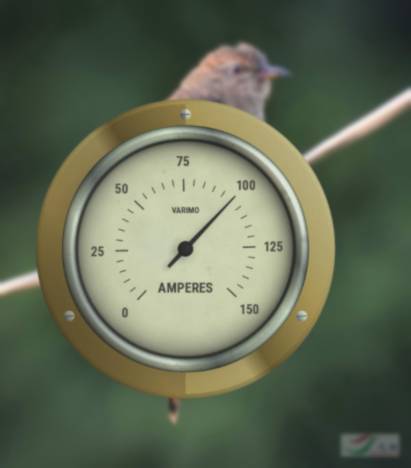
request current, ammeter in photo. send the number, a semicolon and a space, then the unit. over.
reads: 100; A
